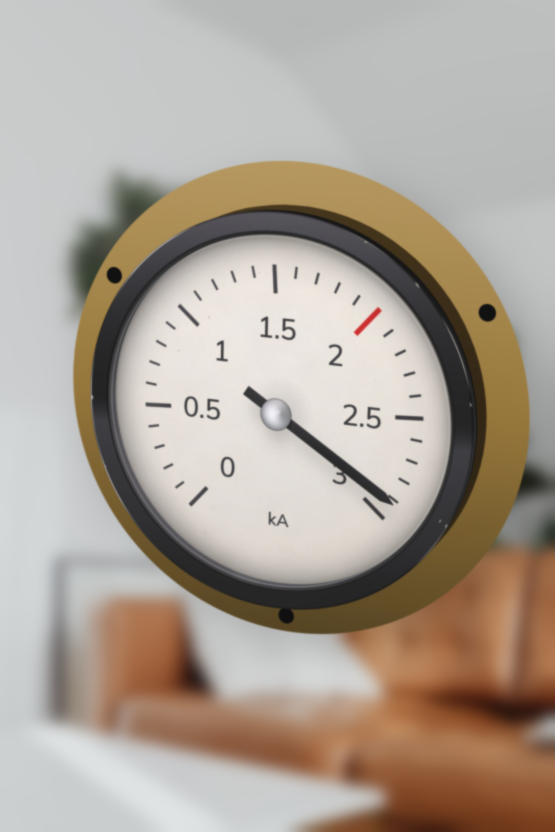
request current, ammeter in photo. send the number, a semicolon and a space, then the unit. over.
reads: 2.9; kA
